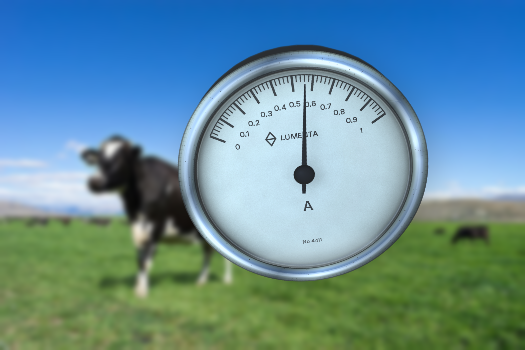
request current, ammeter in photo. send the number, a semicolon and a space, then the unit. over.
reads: 0.56; A
